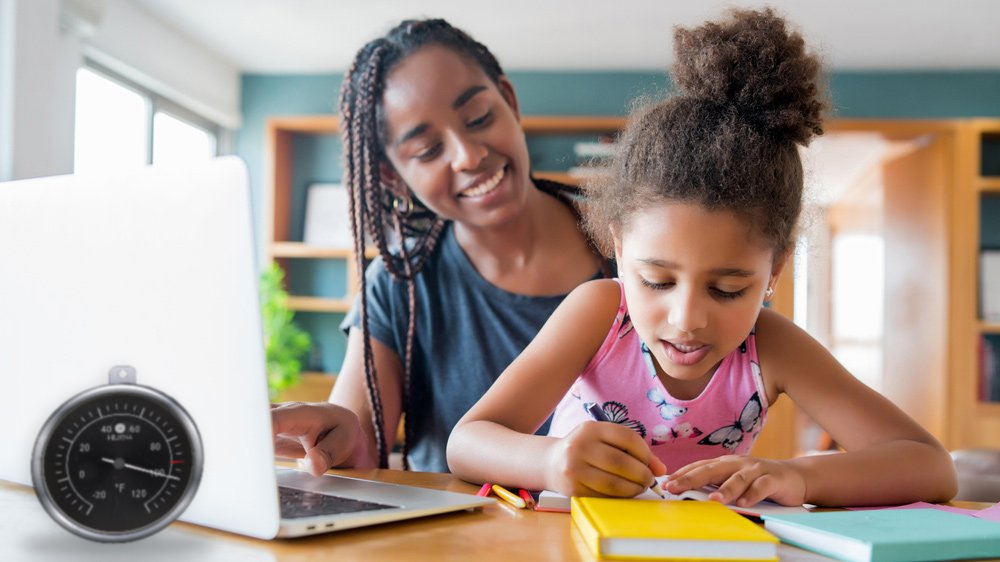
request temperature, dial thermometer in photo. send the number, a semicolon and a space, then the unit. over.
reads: 100; °F
